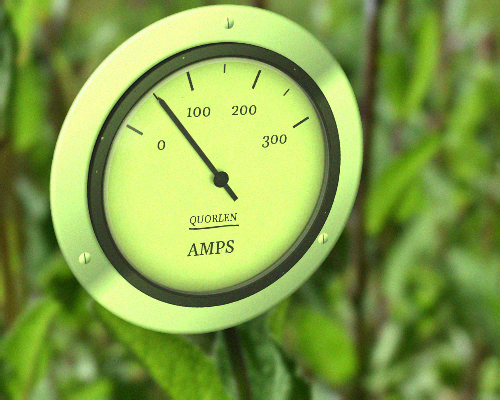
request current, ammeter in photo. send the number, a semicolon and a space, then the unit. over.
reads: 50; A
